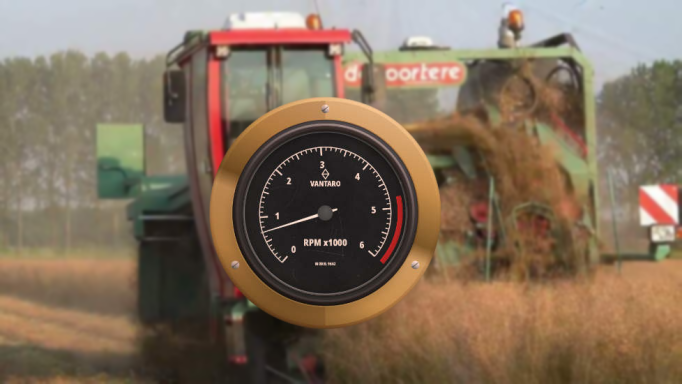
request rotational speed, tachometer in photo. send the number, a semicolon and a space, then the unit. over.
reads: 700; rpm
